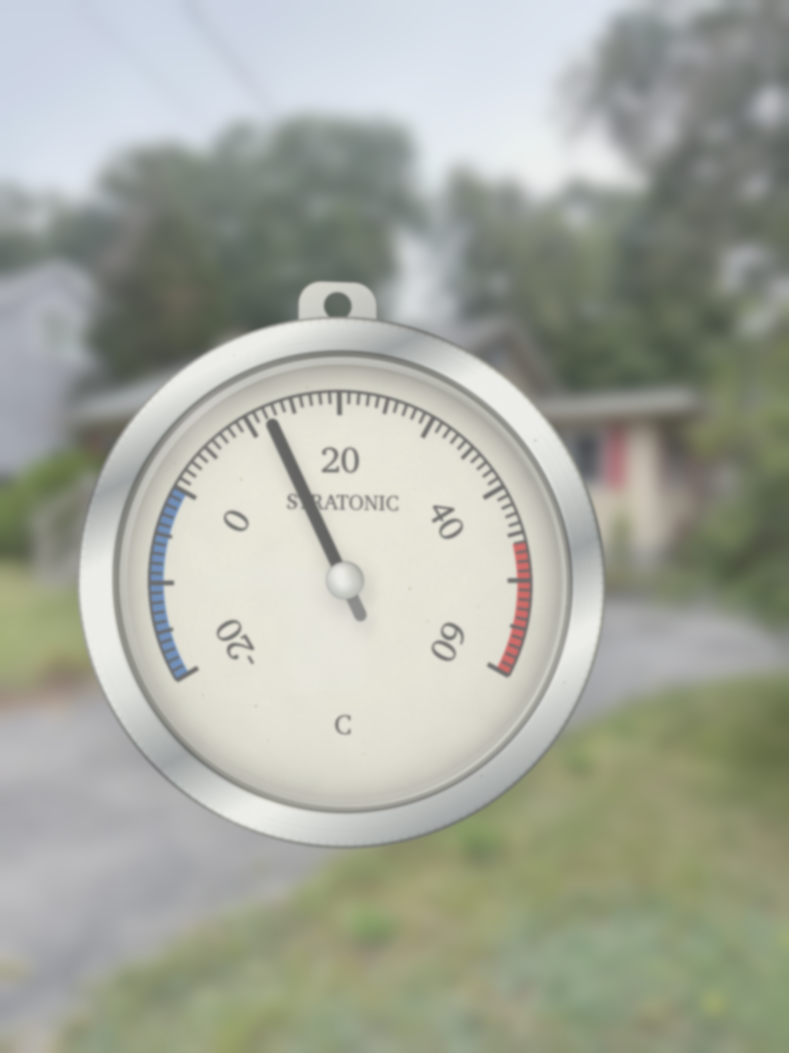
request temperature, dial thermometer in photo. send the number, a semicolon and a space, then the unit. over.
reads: 12; °C
